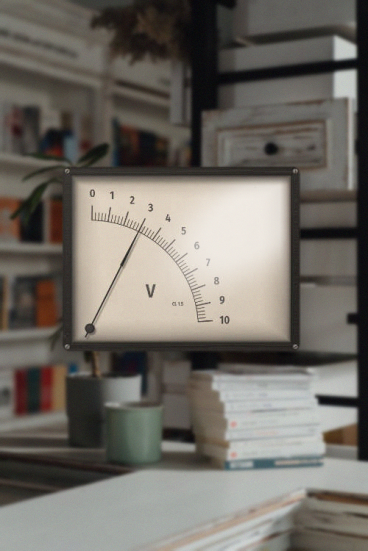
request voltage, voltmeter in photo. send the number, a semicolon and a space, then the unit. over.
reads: 3; V
